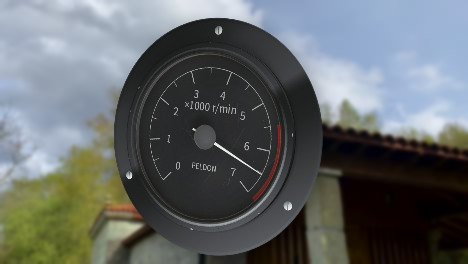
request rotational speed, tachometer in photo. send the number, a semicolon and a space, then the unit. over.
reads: 6500; rpm
